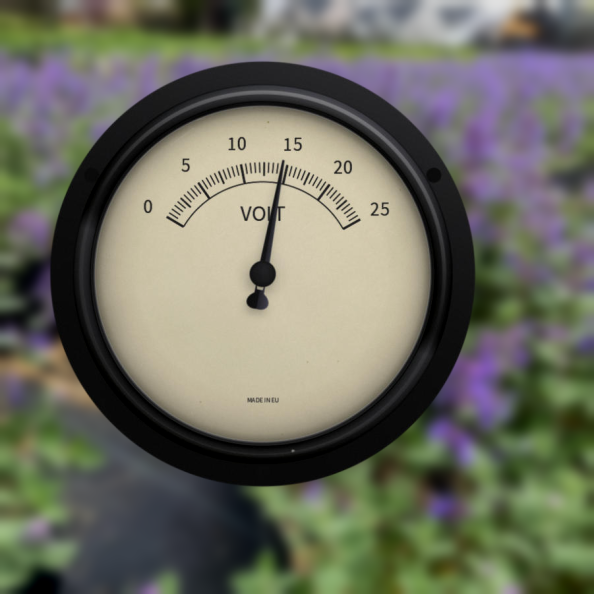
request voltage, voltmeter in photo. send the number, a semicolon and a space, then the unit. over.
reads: 14.5; V
